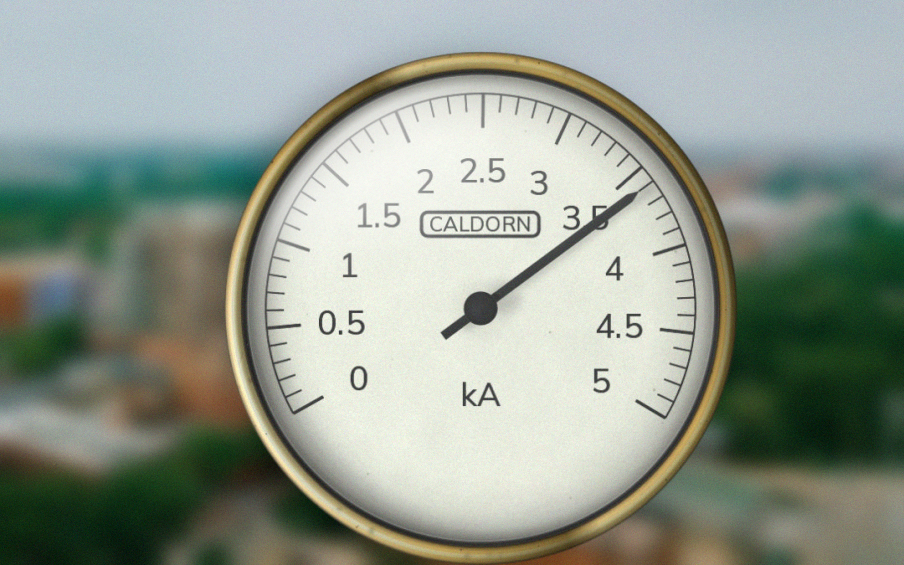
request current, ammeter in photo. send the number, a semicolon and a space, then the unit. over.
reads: 3.6; kA
